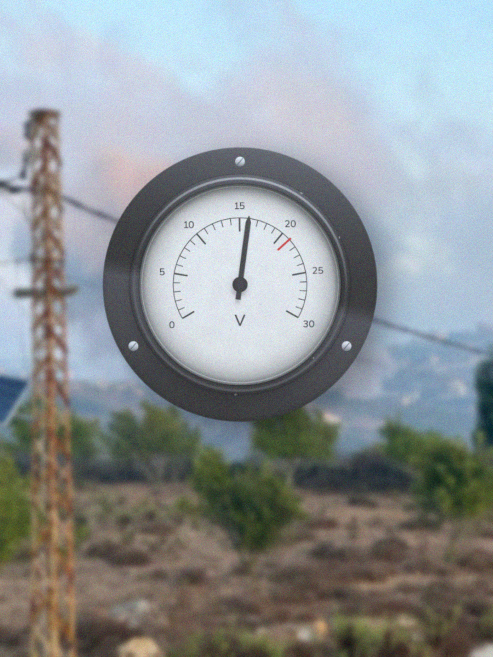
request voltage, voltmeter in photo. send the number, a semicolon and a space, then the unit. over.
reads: 16; V
